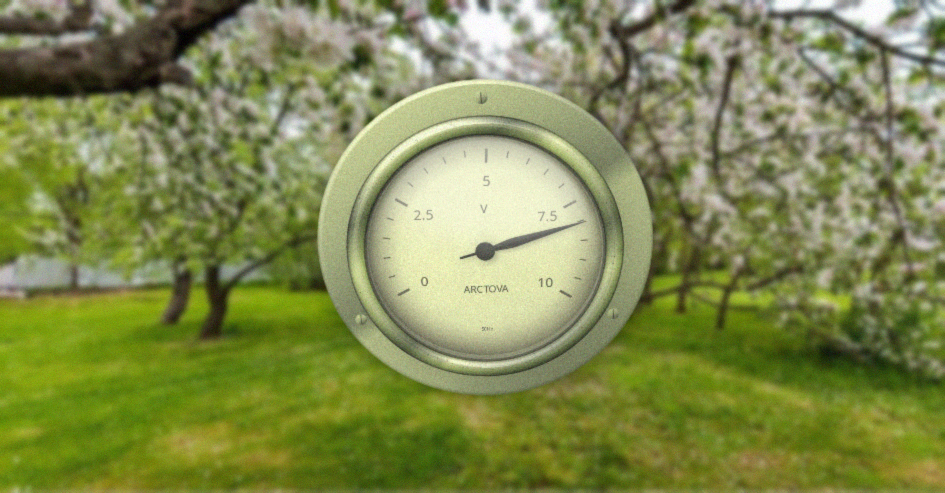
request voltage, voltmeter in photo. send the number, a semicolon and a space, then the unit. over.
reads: 8; V
